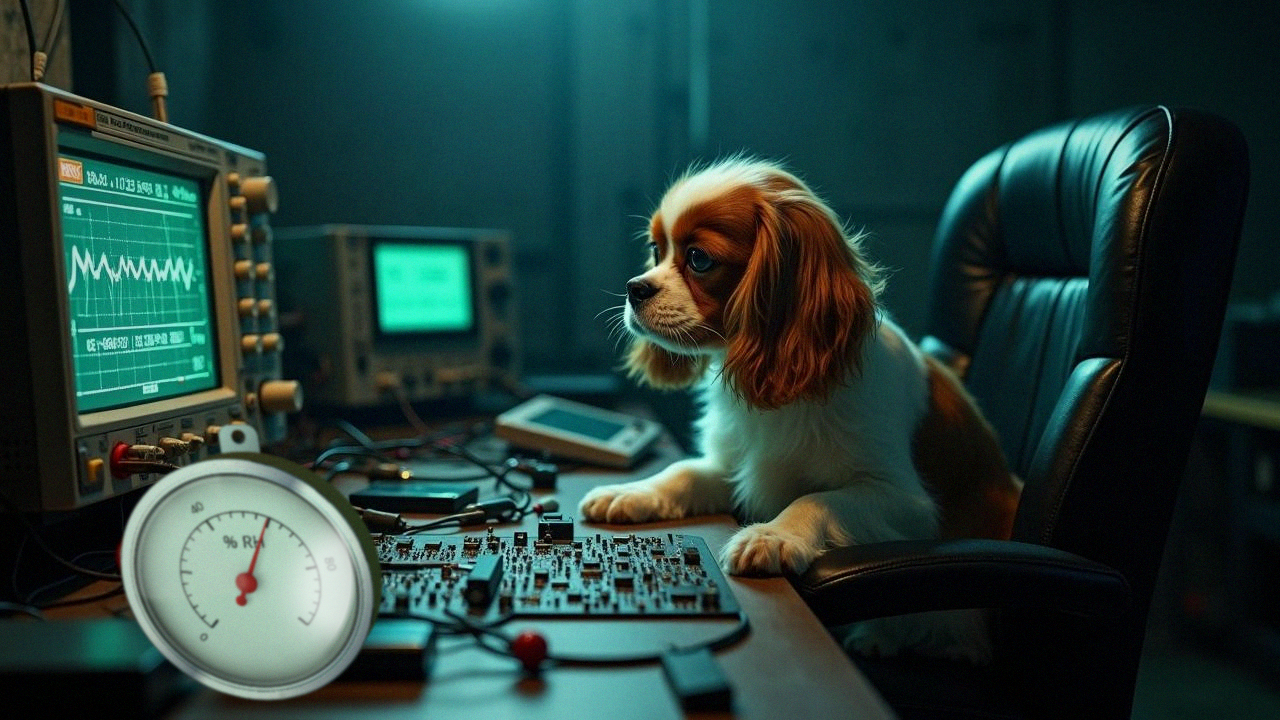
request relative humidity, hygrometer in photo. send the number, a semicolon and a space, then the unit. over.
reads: 60; %
